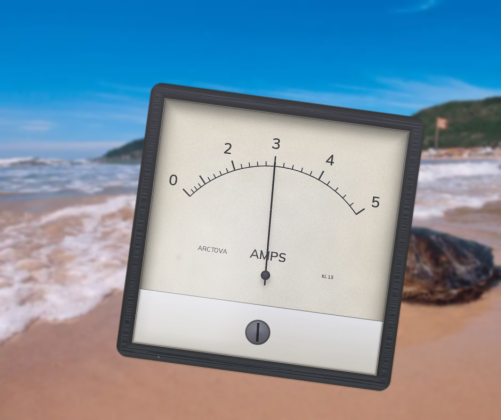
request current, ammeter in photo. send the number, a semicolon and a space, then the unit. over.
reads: 3; A
